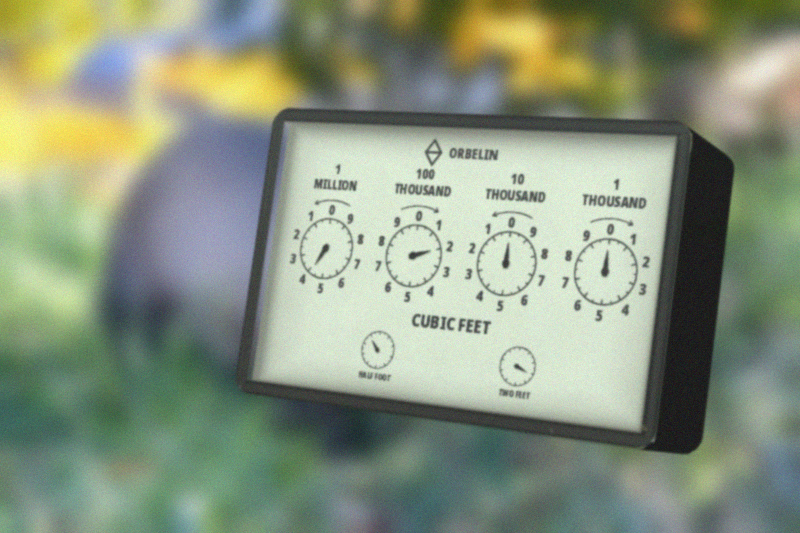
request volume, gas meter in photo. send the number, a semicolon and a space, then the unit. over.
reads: 420000; ft³
